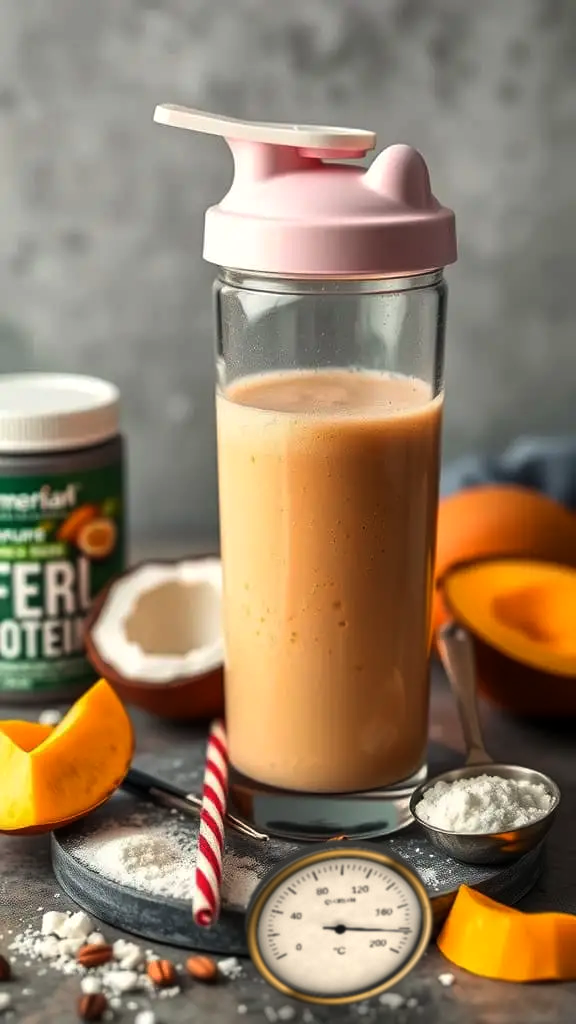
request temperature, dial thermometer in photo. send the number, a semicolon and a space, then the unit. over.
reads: 180; °C
